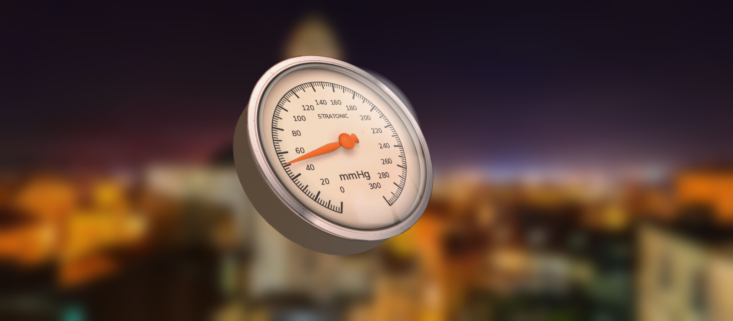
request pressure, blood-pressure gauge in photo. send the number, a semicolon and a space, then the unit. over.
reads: 50; mmHg
